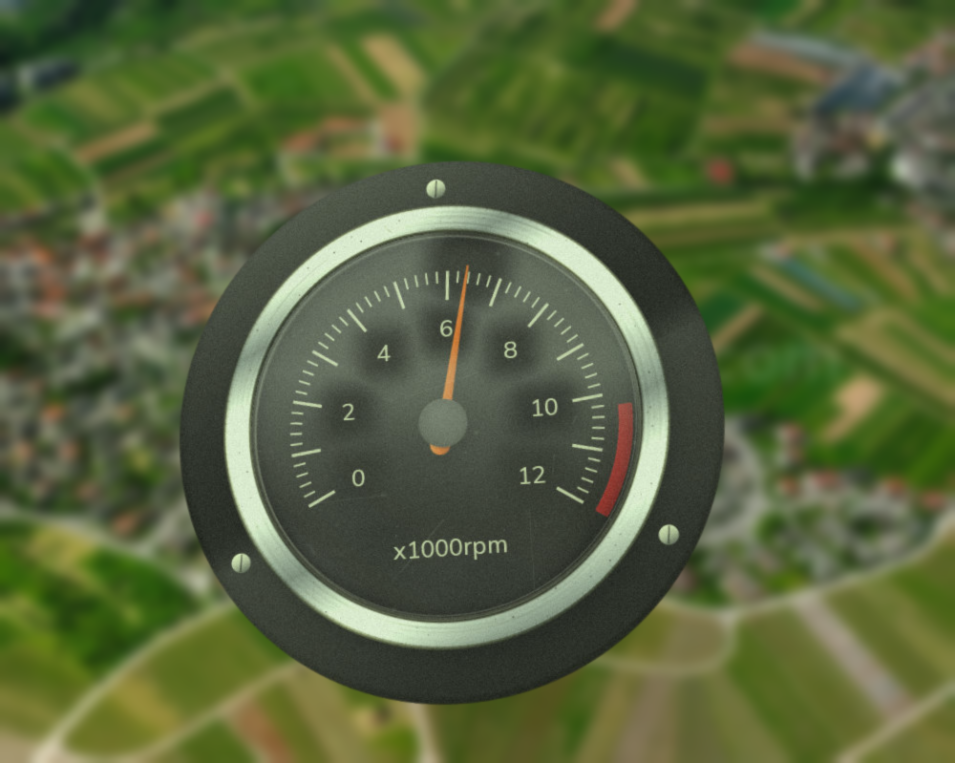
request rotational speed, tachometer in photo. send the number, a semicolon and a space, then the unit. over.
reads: 6400; rpm
